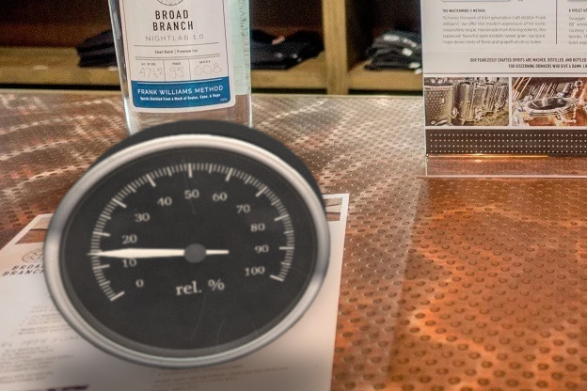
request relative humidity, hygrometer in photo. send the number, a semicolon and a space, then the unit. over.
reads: 15; %
